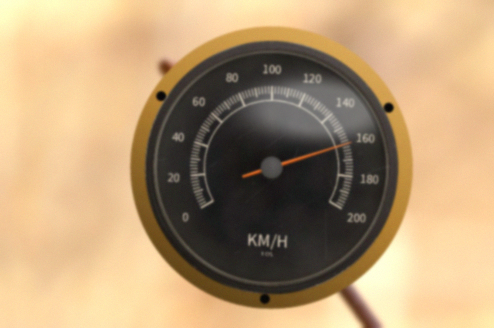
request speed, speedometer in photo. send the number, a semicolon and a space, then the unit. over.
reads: 160; km/h
